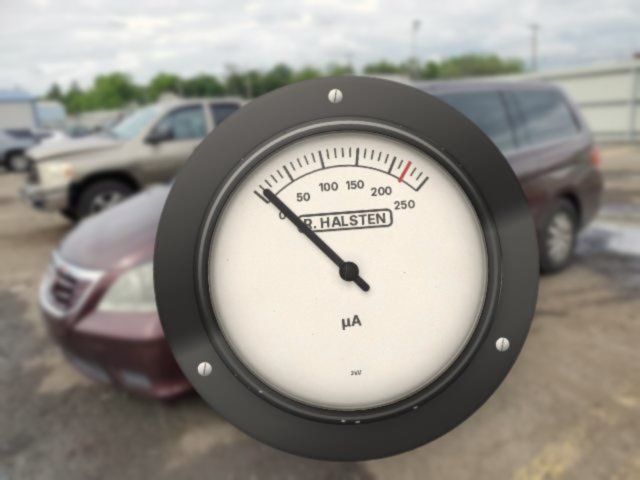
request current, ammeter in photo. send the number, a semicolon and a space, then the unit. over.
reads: 10; µA
